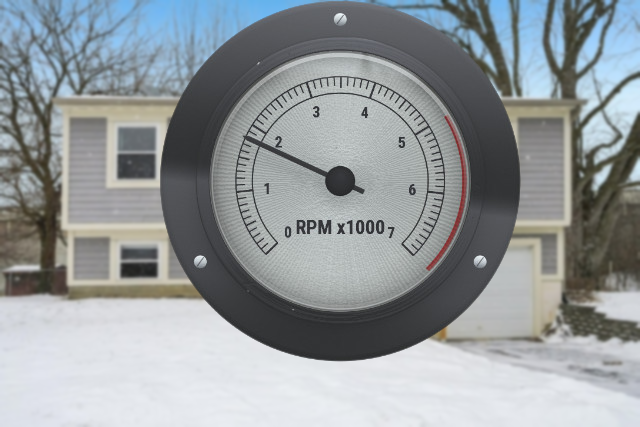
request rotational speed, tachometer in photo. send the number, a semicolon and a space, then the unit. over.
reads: 1800; rpm
